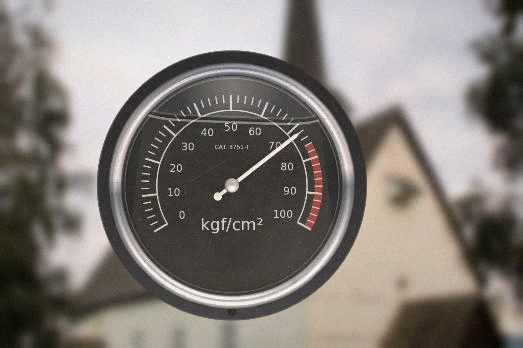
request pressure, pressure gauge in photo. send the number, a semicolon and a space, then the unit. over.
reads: 72; kg/cm²
